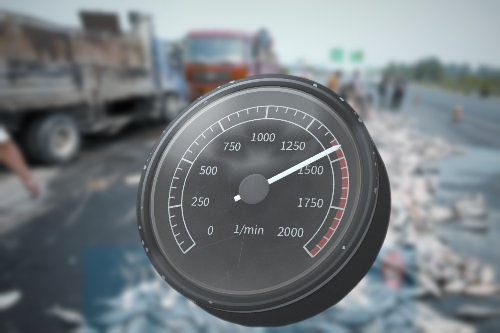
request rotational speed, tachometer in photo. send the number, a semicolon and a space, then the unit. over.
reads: 1450; rpm
